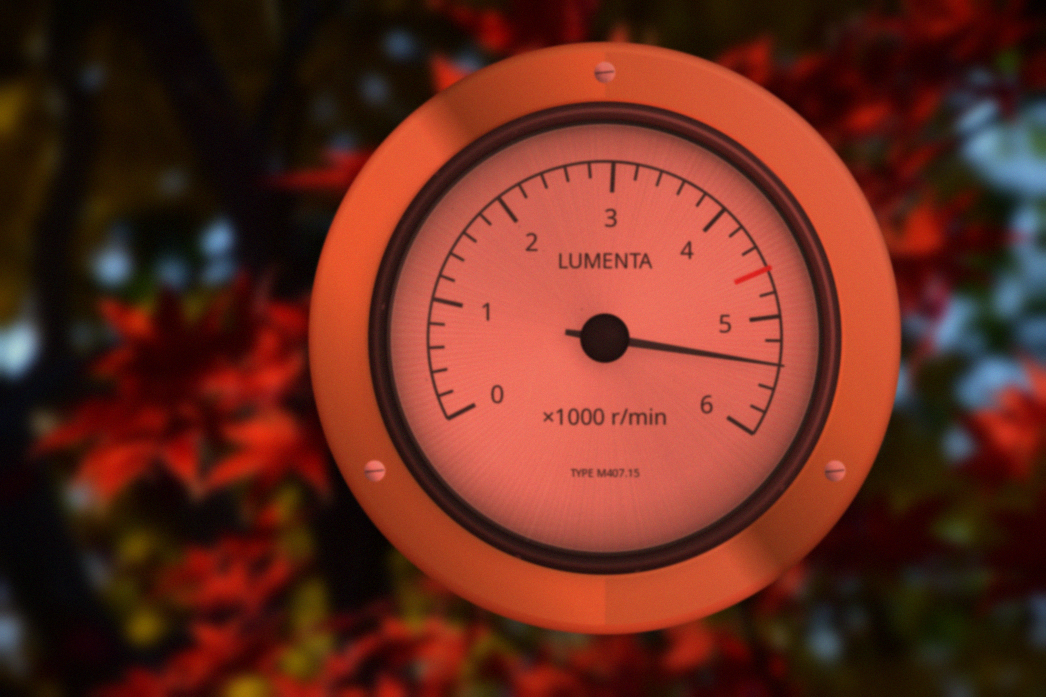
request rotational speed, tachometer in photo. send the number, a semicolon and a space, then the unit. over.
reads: 5400; rpm
